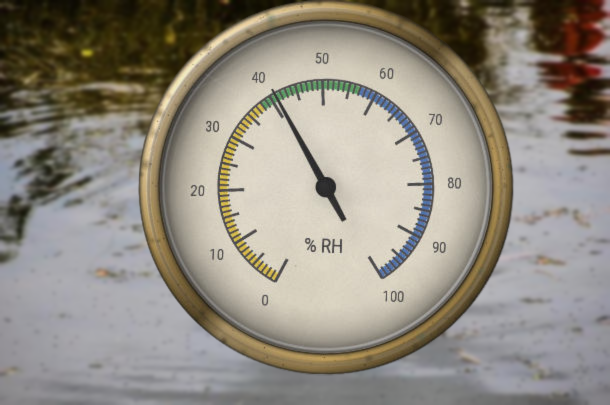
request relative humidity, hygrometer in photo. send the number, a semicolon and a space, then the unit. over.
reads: 41; %
